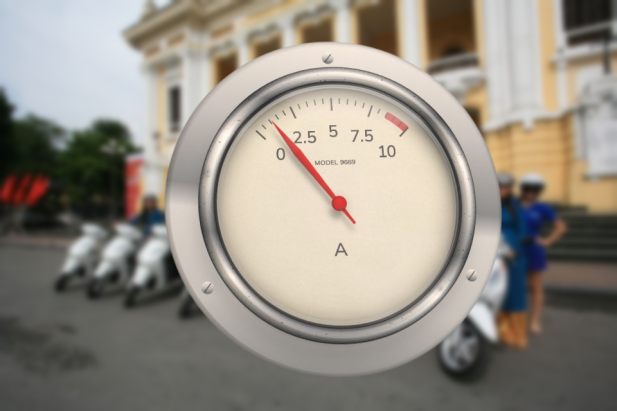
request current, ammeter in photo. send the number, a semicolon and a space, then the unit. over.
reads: 1; A
